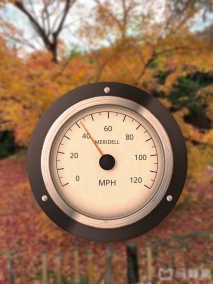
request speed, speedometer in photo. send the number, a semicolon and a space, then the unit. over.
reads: 42.5; mph
